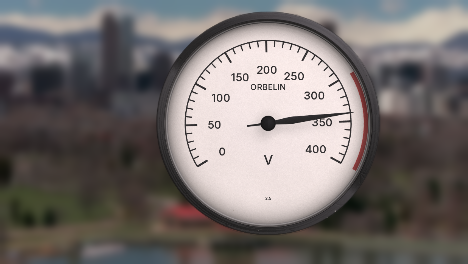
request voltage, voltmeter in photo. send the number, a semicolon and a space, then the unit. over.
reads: 340; V
